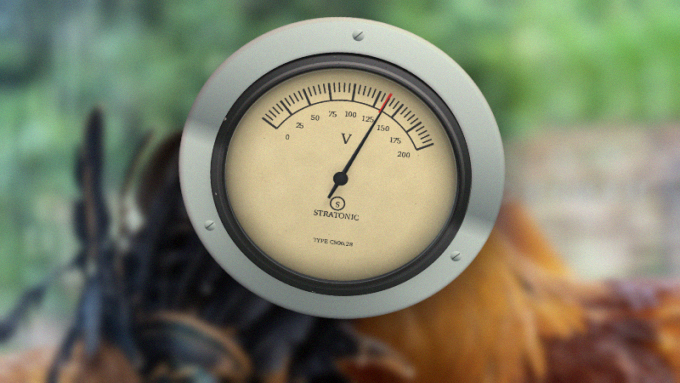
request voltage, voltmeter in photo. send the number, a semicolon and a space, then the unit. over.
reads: 135; V
